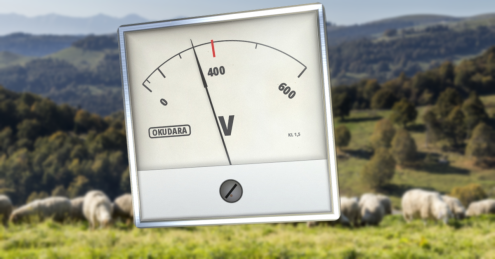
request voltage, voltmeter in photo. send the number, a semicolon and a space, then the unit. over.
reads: 350; V
